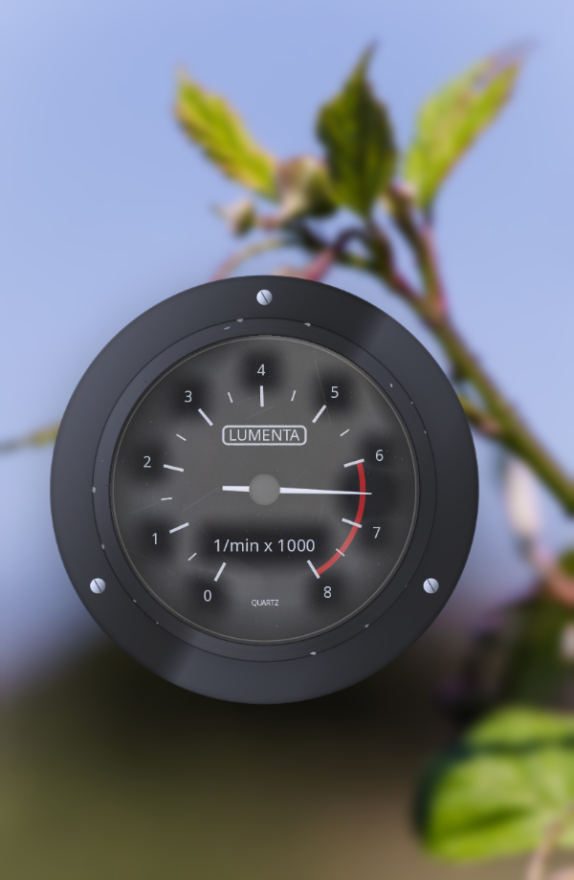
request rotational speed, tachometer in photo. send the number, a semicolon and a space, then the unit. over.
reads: 6500; rpm
